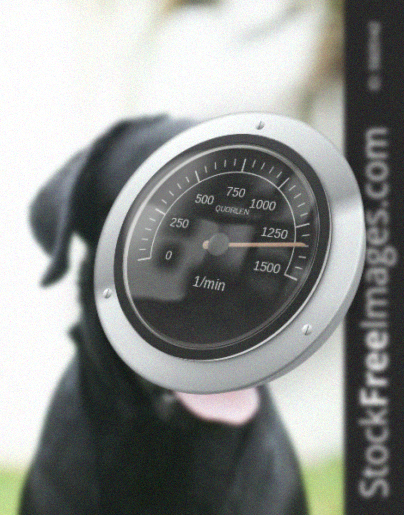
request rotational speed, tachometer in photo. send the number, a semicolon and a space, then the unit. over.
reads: 1350; rpm
